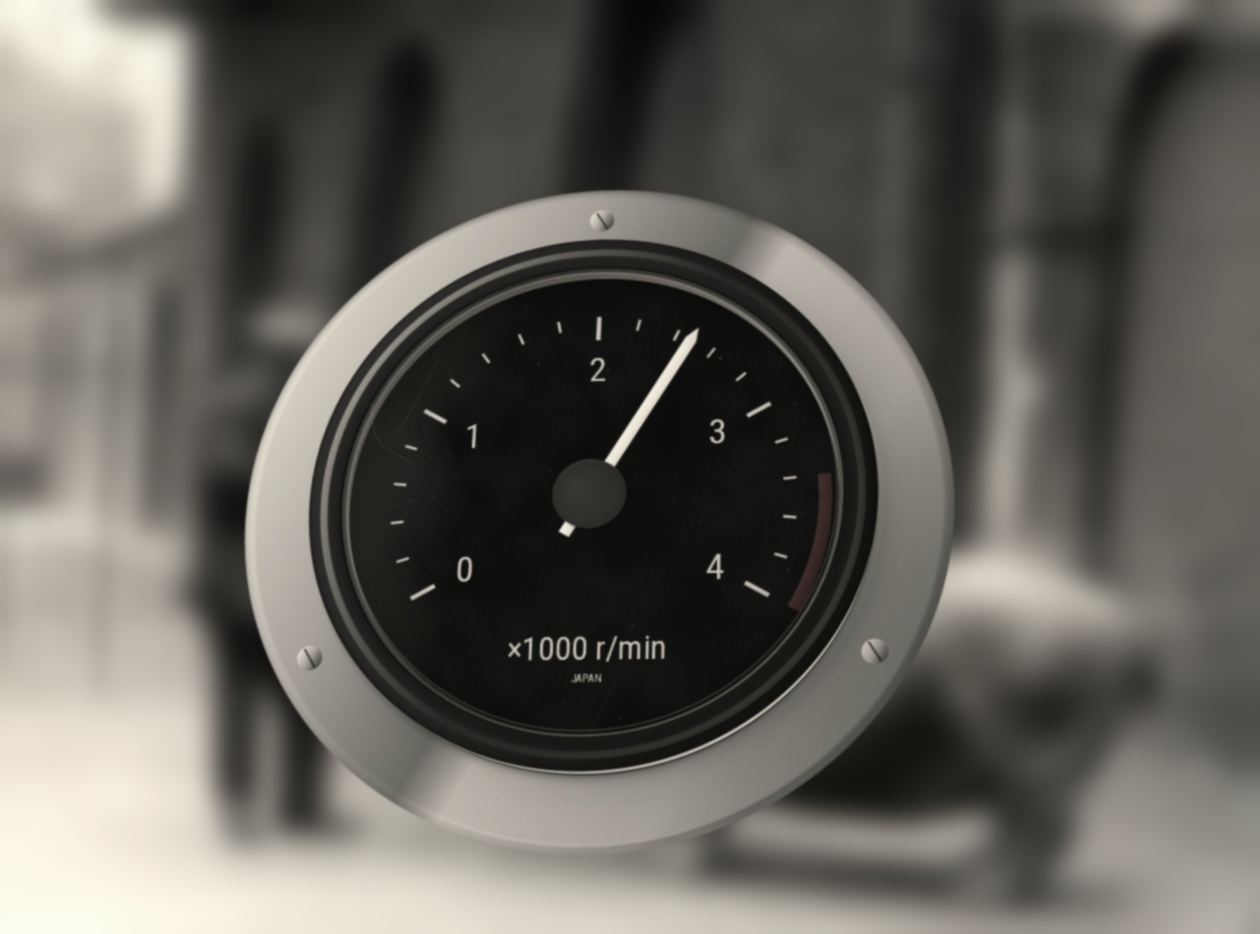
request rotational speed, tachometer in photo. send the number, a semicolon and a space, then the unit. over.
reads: 2500; rpm
